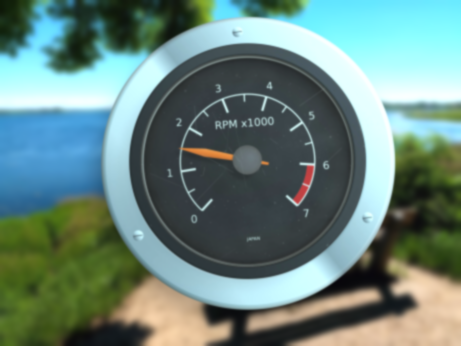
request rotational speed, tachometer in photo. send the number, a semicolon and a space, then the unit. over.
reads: 1500; rpm
